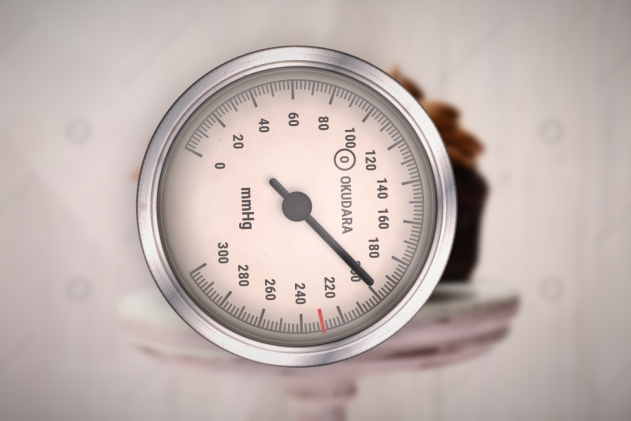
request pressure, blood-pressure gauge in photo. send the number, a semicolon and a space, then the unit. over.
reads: 198; mmHg
